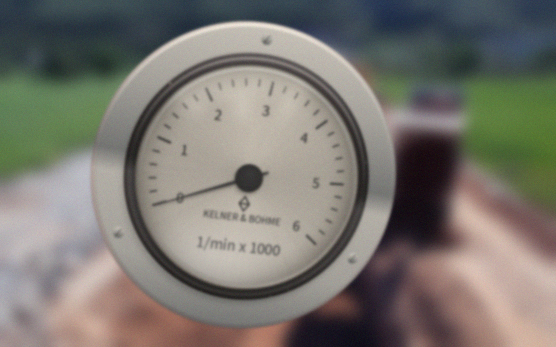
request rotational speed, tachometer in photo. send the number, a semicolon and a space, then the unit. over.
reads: 0; rpm
